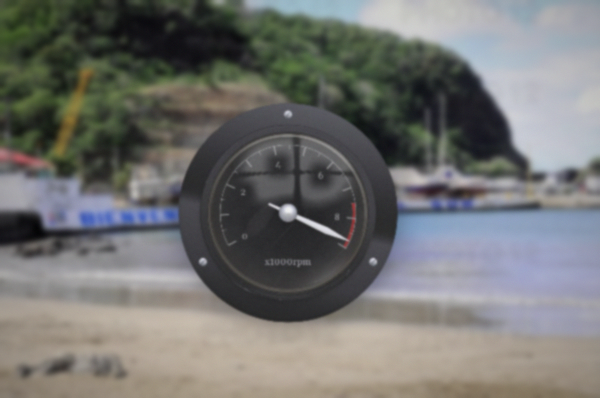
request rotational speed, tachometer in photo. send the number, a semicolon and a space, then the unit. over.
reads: 8750; rpm
